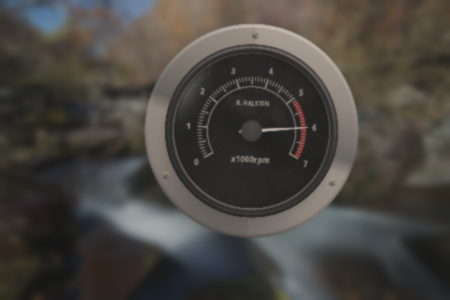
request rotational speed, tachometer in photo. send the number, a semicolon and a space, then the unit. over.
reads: 6000; rpm
